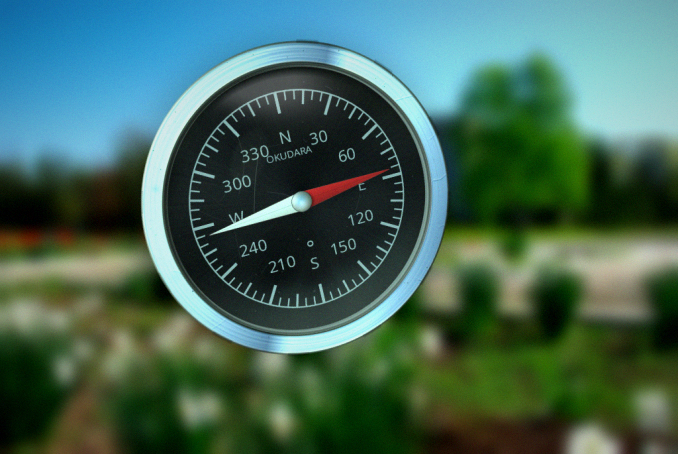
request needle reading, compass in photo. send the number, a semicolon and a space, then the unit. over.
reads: 85; °
